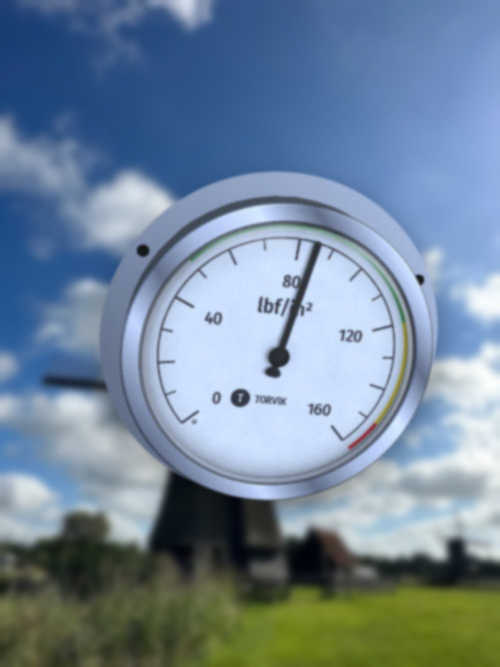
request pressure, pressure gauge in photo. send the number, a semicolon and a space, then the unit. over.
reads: 85; psi
